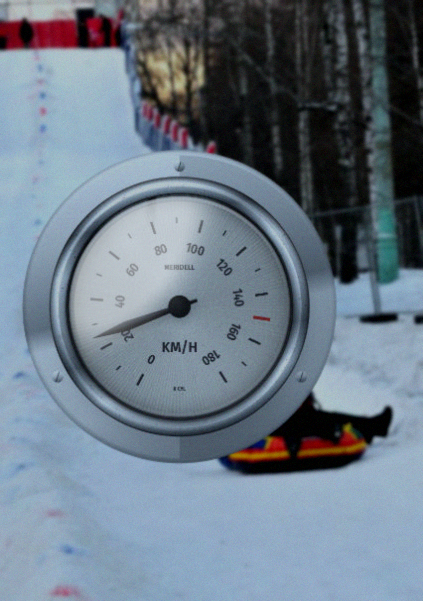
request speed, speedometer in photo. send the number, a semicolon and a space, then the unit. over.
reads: 25; km/h
